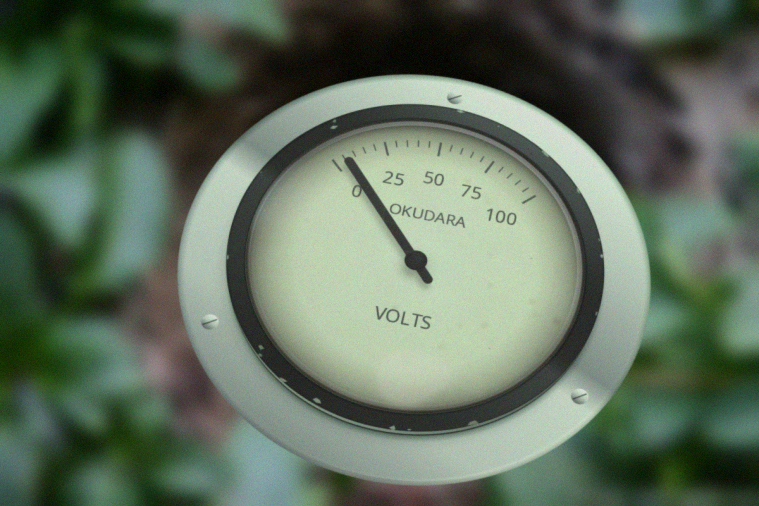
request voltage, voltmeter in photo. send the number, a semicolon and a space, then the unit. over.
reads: 5; V
